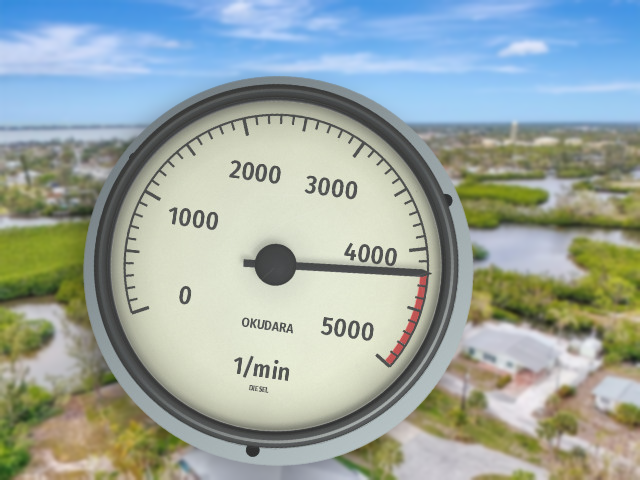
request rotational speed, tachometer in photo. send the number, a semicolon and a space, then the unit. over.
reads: 4200; rpm
